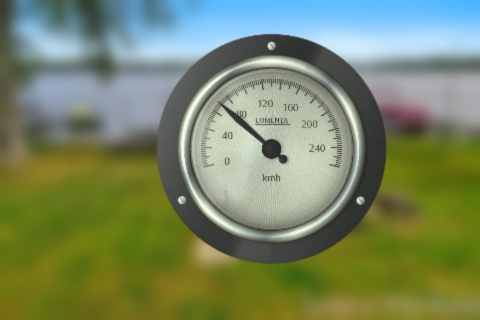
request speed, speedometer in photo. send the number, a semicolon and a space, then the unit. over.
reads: 70; km/h
